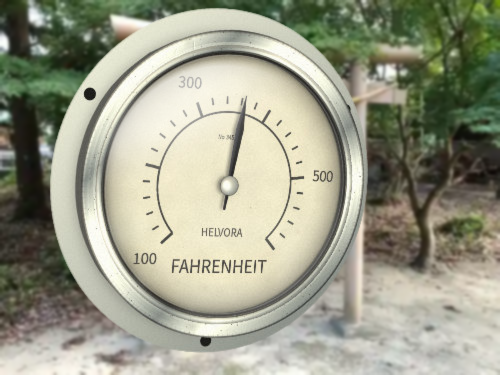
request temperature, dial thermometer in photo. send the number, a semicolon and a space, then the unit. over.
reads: 360; °F
